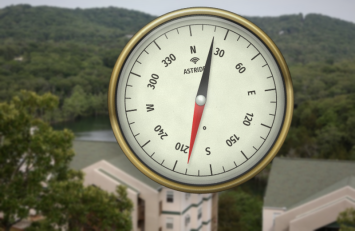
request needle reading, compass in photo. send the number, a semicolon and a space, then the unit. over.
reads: 200; °
